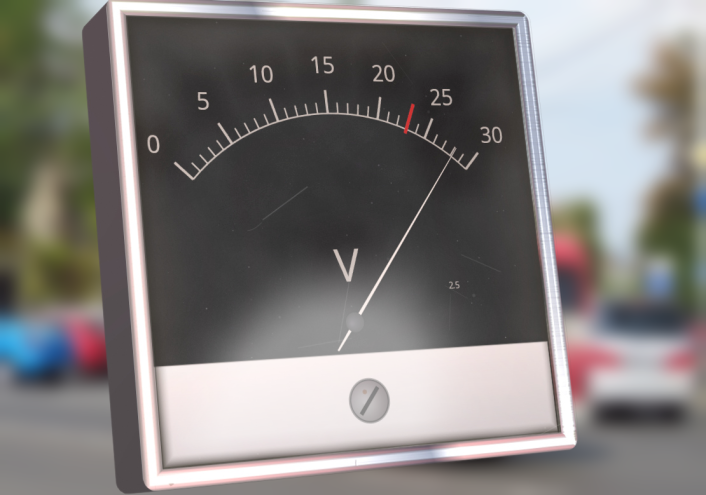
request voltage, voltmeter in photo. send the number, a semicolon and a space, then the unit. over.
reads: 28; V
